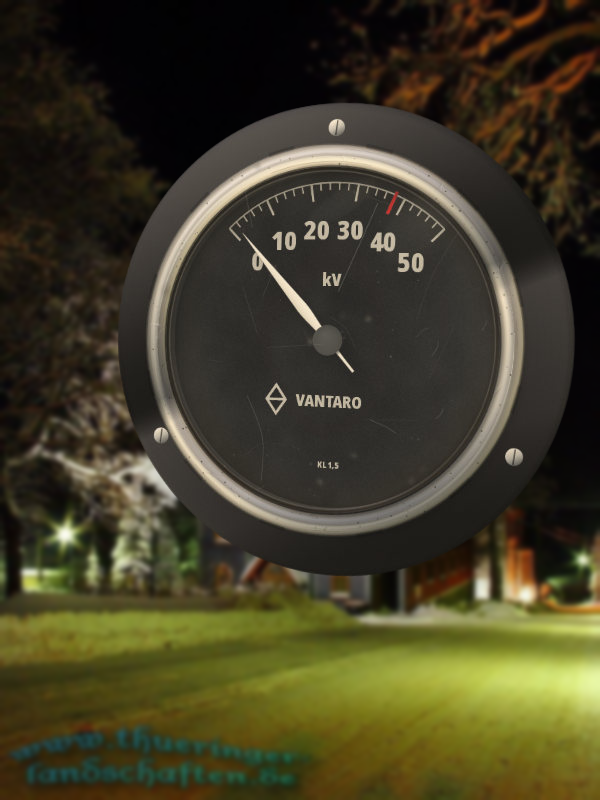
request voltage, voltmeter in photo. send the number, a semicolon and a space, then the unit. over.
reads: 2; kV
